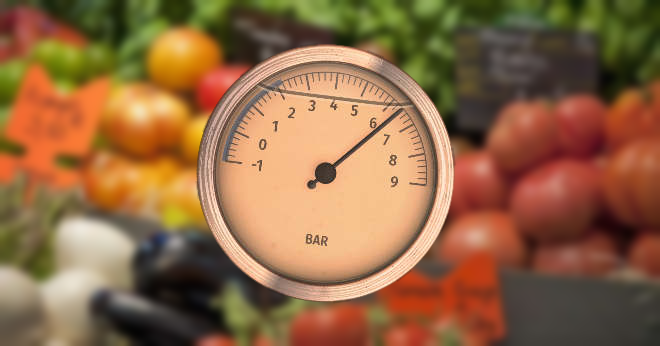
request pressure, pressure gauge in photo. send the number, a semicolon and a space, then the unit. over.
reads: 6.4; bar
